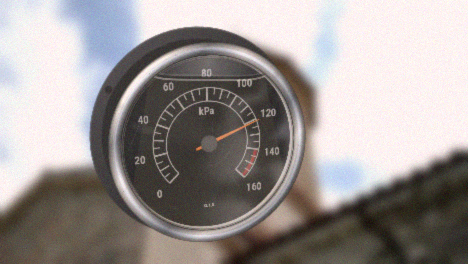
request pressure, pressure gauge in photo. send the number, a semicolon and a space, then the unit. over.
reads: 120; kPa
